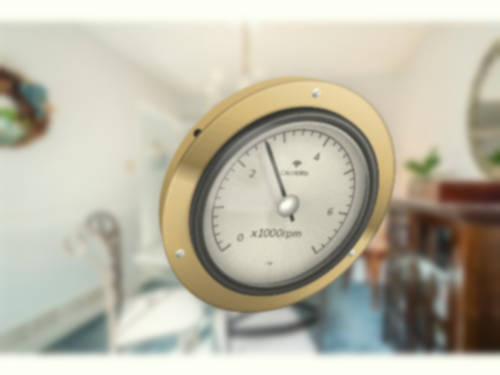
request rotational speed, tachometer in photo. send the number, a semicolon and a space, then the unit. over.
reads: 2600; rpm
